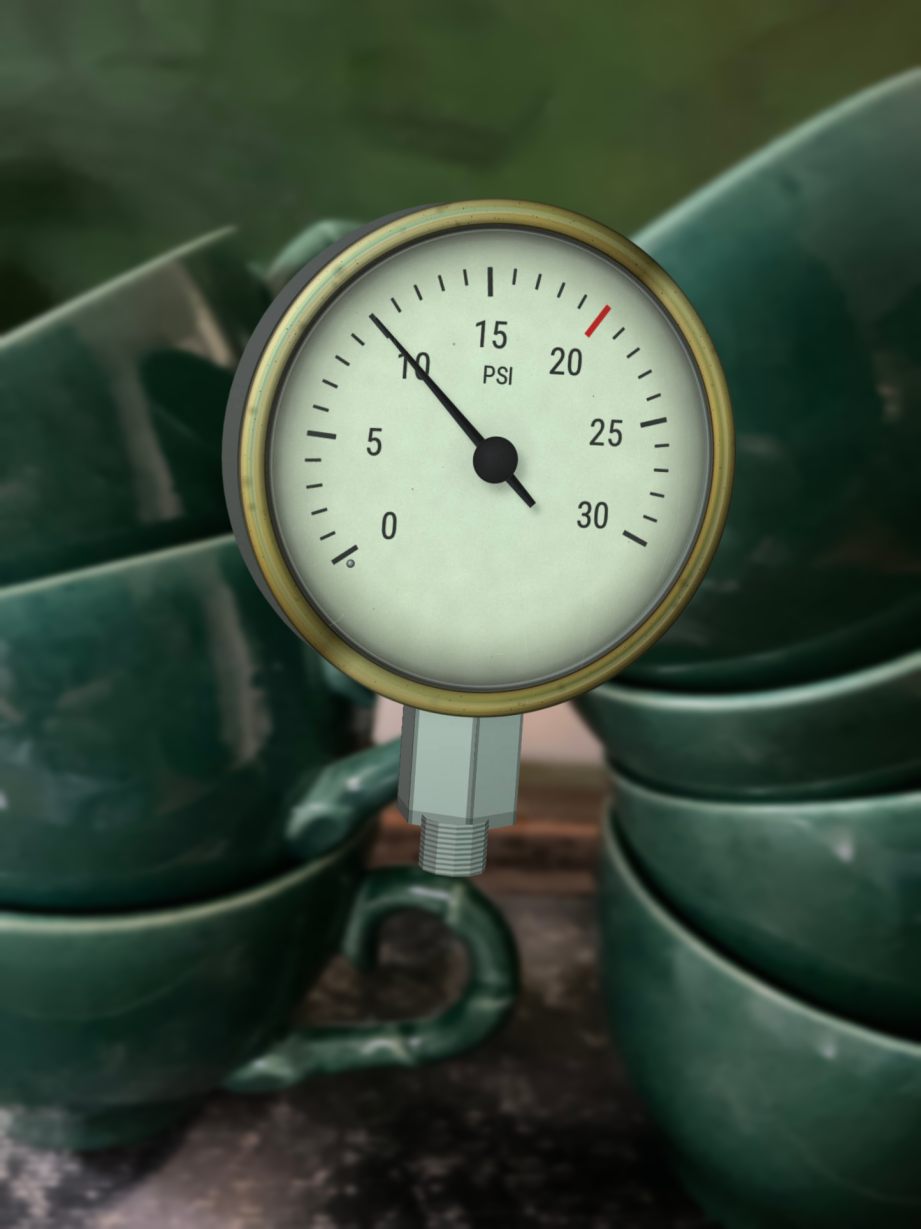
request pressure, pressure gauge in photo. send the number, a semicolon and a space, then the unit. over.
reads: 10; psi
